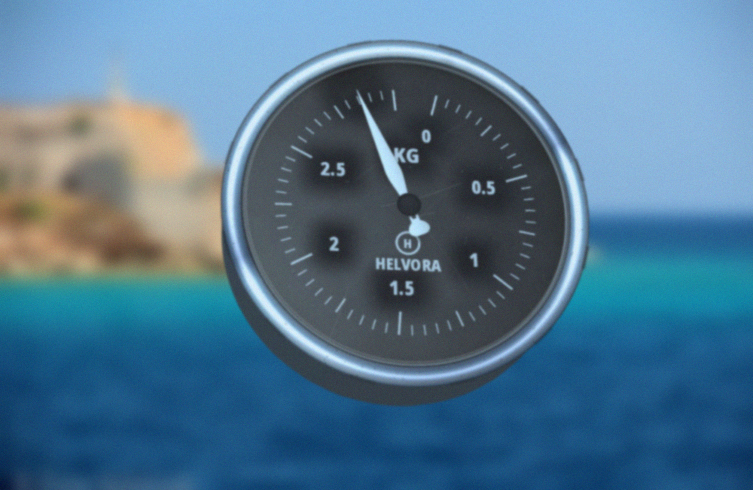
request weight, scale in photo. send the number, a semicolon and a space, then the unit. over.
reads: 2.85; kg
